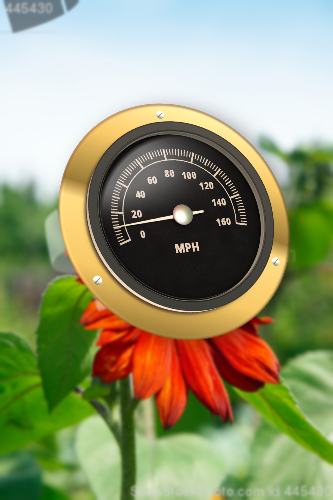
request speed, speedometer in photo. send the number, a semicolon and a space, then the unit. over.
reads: 10; mph
